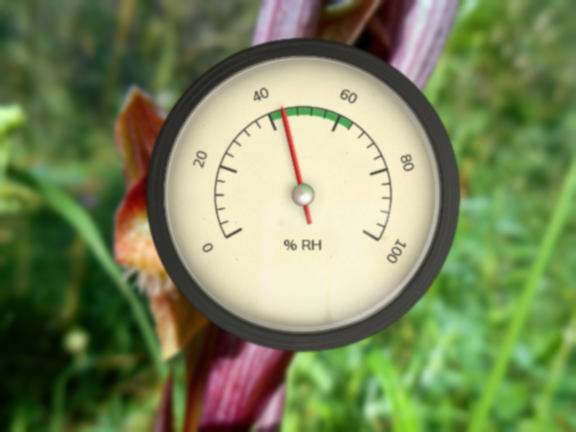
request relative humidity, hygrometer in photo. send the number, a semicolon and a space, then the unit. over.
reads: 44; %
